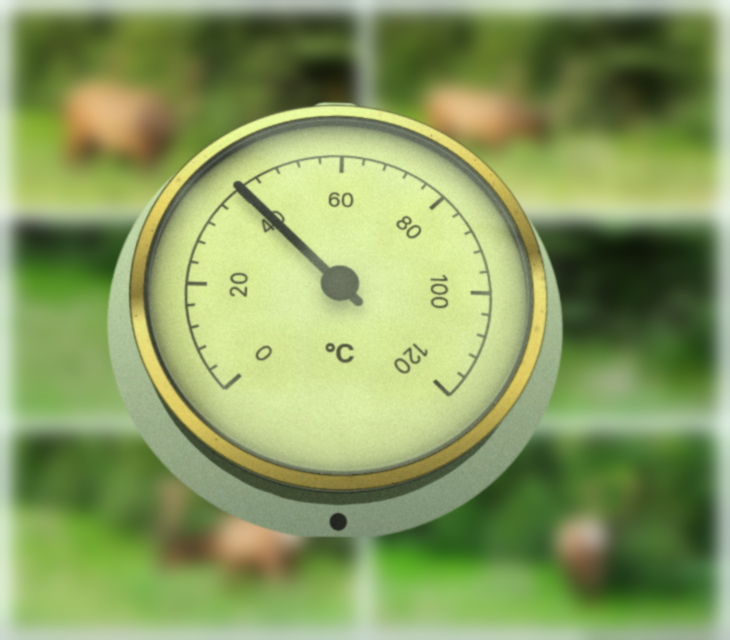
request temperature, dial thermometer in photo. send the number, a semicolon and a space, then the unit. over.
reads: 40; °C
